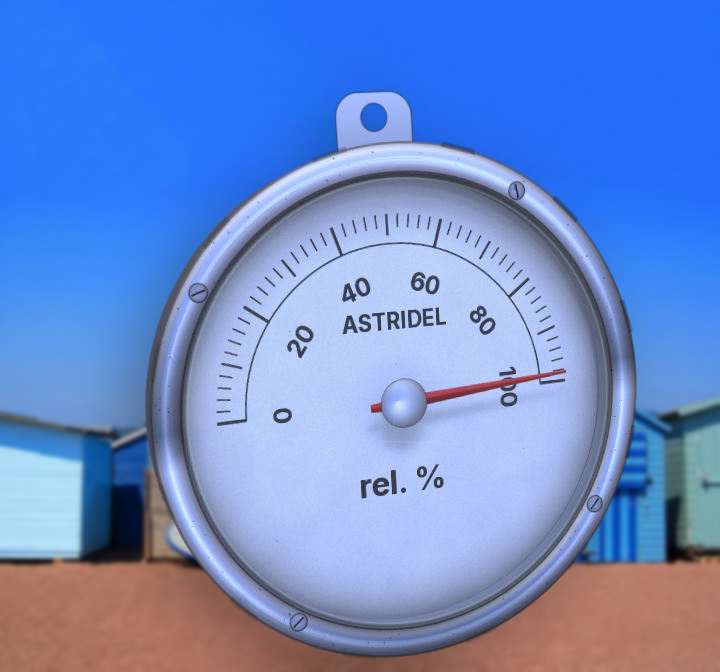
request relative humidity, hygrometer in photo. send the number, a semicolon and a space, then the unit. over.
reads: 98; %
